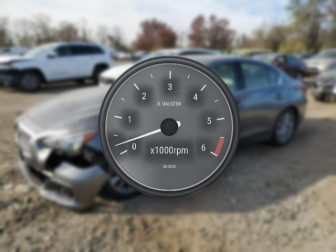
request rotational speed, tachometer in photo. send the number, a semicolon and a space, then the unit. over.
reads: 250; rpm
